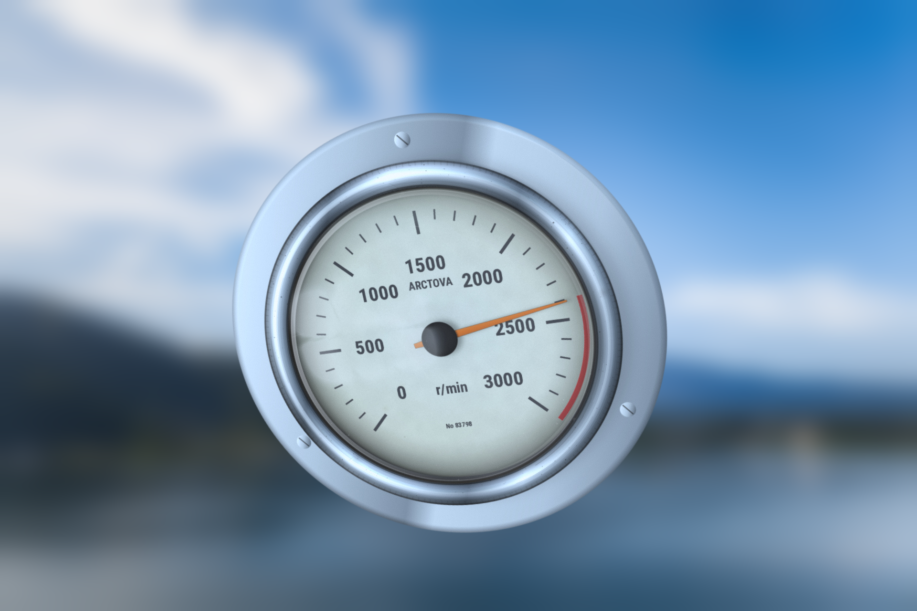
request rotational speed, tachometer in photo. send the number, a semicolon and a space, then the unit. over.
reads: 2400; rpm
